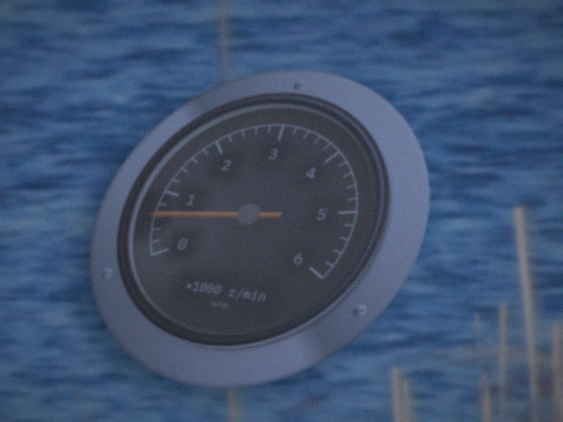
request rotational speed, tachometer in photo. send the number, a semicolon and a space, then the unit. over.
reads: 600; rpm
